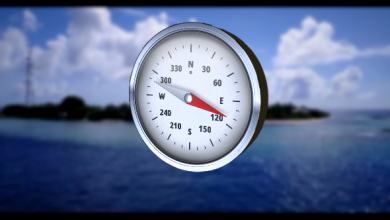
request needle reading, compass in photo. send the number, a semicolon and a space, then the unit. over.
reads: 110; °
